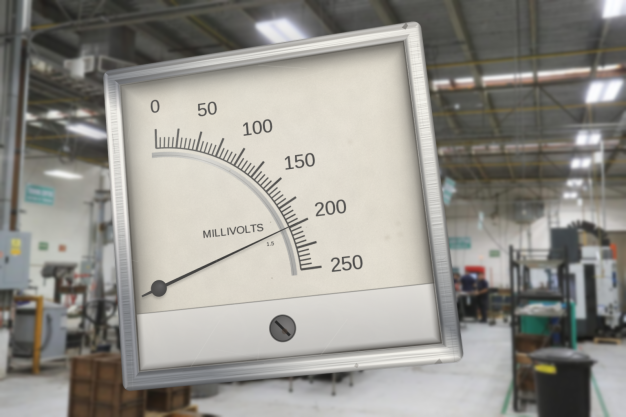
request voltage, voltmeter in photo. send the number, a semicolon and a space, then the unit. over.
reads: 200; mV
